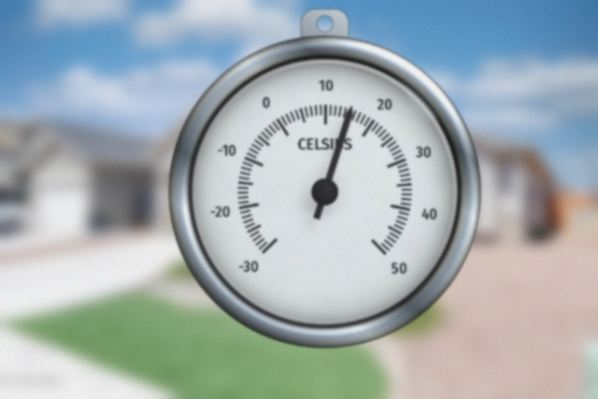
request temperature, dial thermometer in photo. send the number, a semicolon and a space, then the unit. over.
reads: 15; °C
